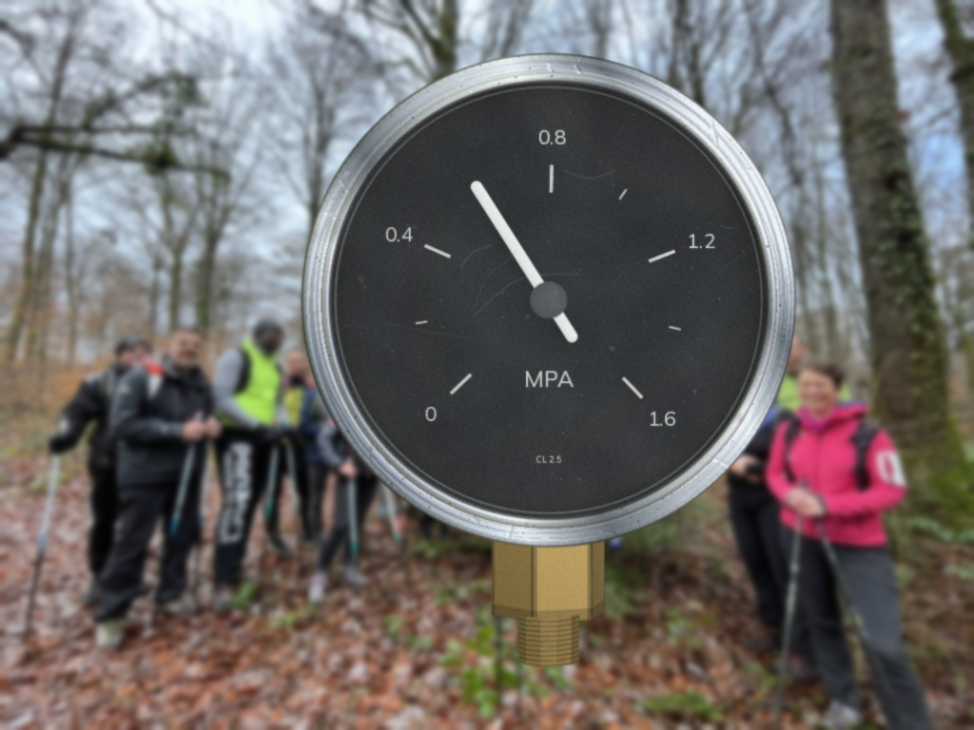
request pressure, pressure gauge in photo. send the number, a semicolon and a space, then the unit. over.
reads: 0.6; MPa
